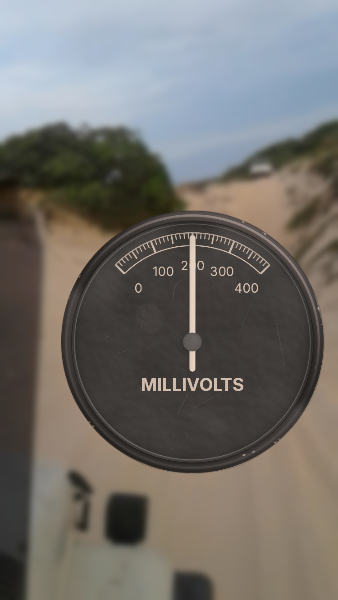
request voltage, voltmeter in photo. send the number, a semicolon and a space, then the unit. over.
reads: 200; mV
